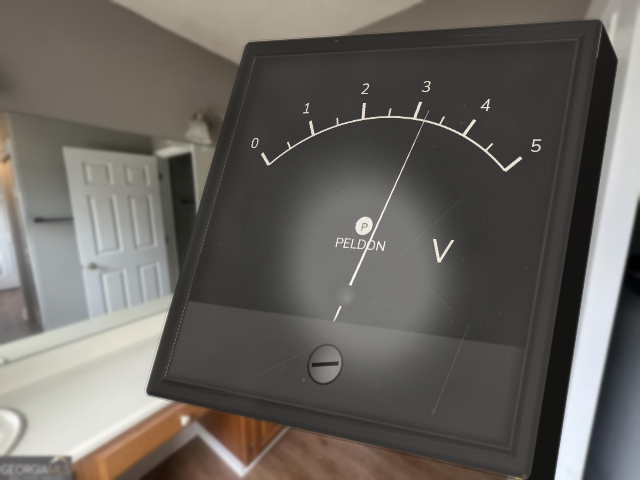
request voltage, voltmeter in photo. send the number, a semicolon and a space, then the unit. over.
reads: 3.25; V
